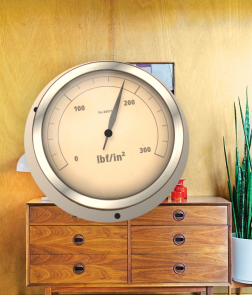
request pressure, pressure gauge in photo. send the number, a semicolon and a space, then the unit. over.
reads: 180; psi
